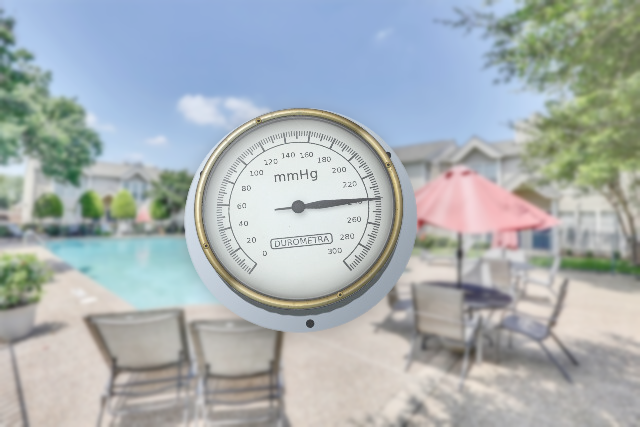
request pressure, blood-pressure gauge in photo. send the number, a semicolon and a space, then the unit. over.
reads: 240; mmHg
